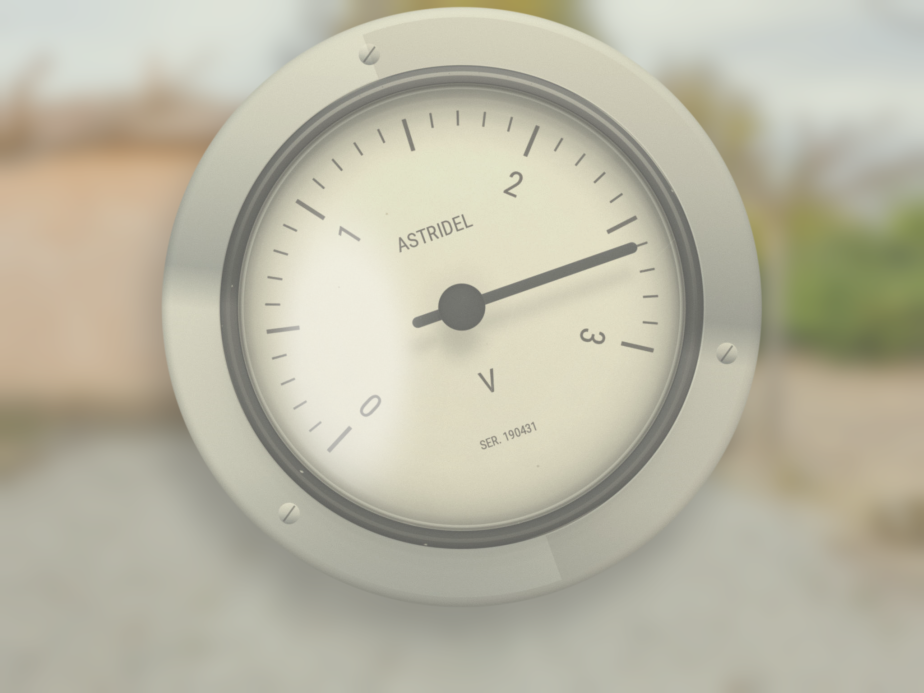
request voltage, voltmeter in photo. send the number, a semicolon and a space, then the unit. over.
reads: 2.6; V
